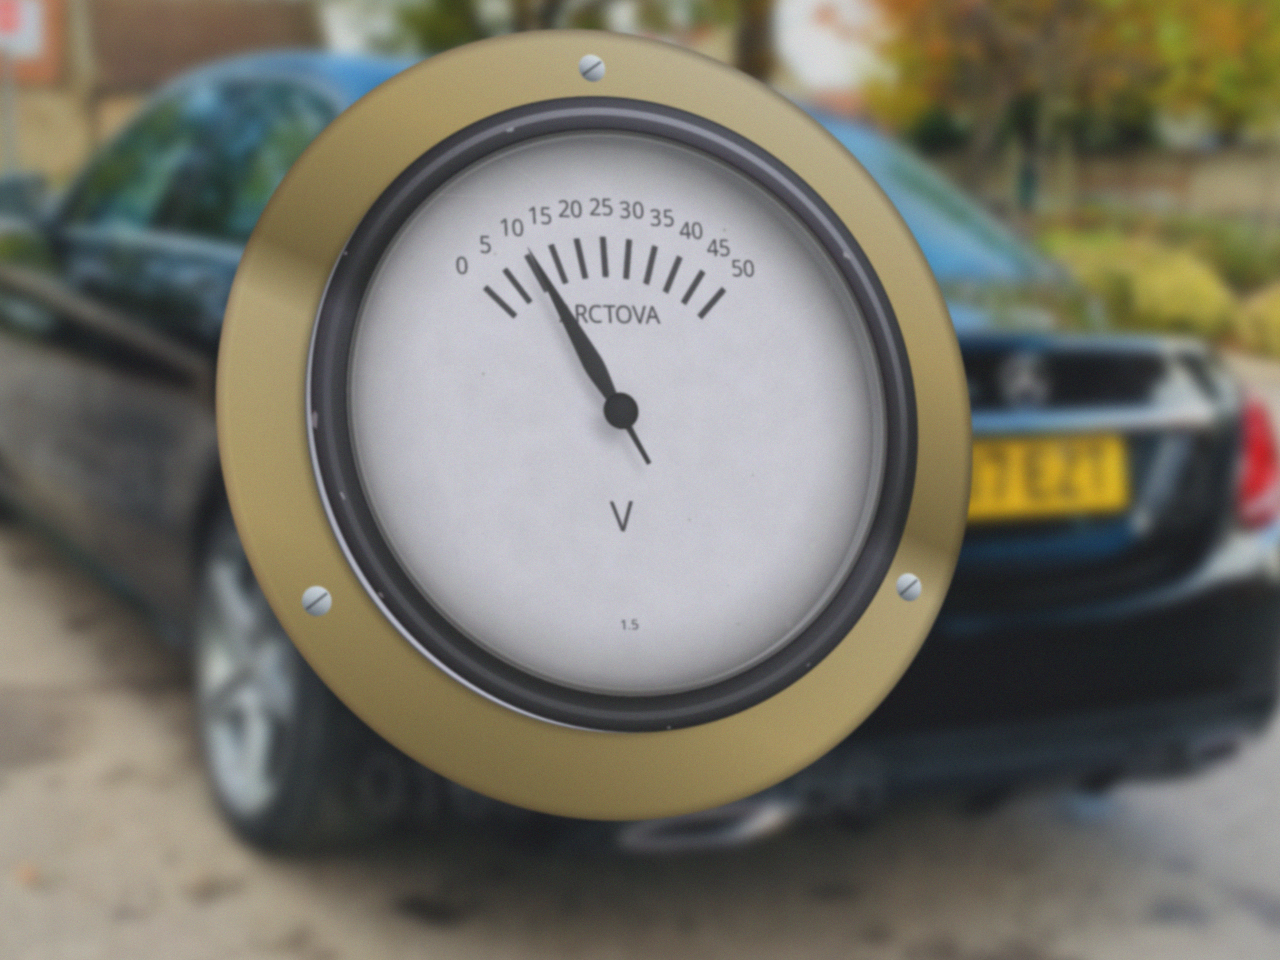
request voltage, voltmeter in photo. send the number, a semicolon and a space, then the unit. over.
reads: 10; V
